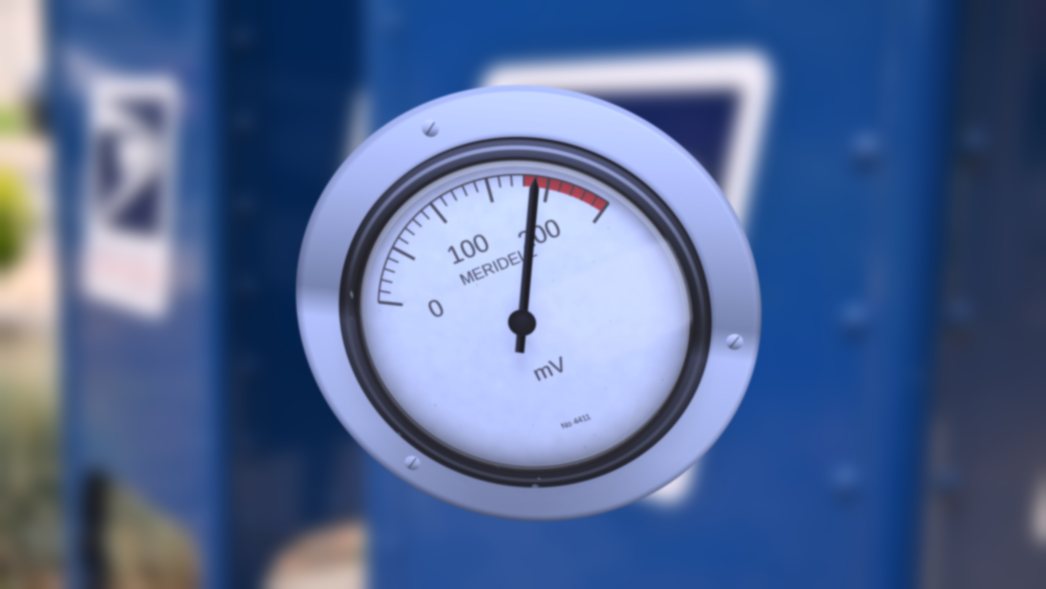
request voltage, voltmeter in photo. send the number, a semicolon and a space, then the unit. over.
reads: 190; mV
